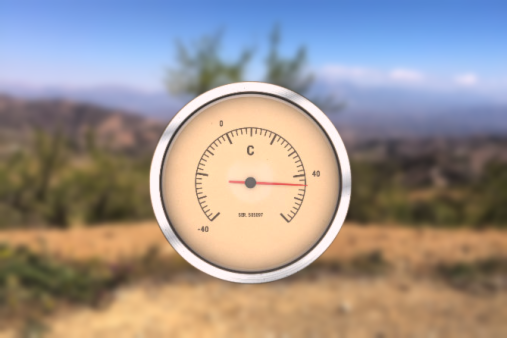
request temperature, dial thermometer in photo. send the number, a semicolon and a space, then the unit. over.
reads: 44; °C
